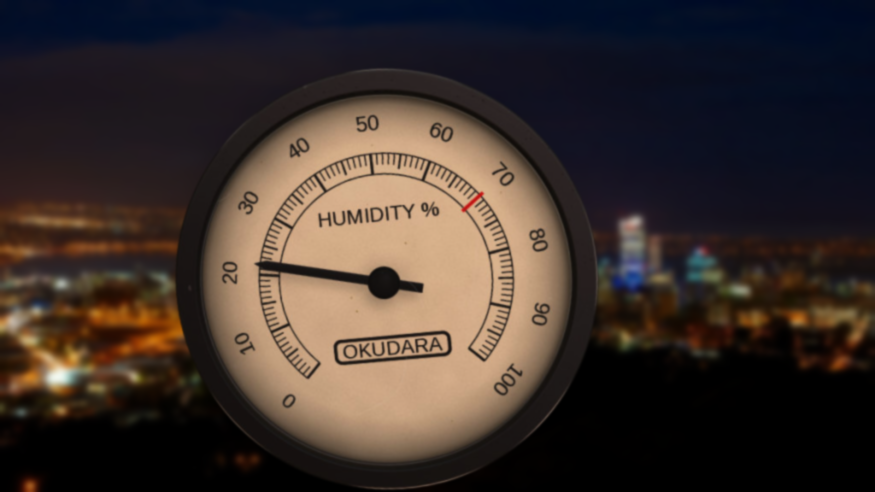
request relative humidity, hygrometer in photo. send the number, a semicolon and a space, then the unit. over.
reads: 22; %
